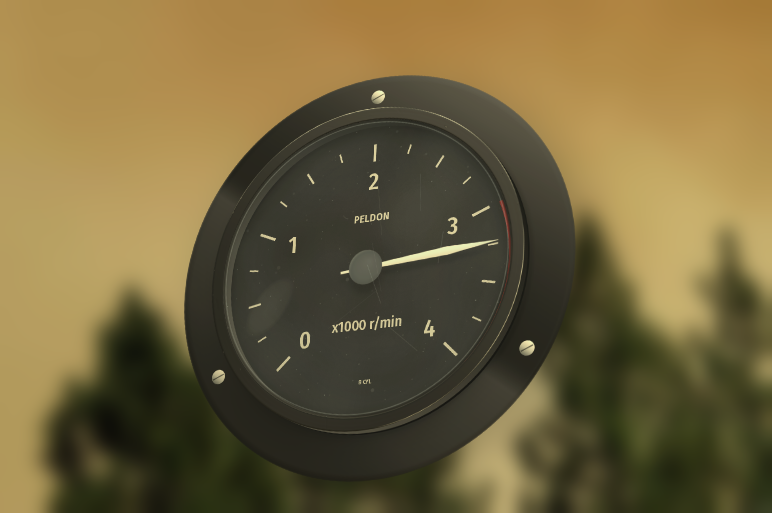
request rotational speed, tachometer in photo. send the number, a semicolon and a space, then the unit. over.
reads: 3250; rpm
